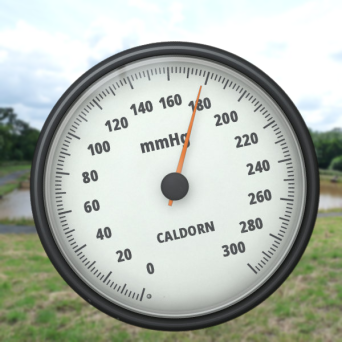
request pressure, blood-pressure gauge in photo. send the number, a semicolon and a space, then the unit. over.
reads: 178; mmHg
